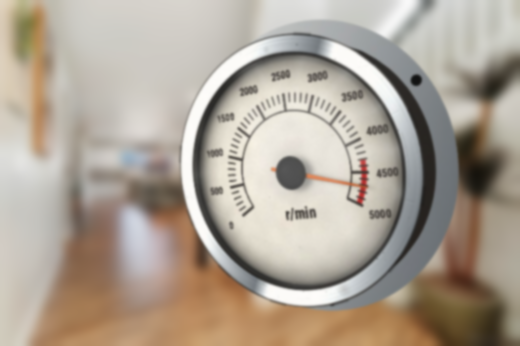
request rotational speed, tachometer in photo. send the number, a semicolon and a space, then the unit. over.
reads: 4700; rpm
